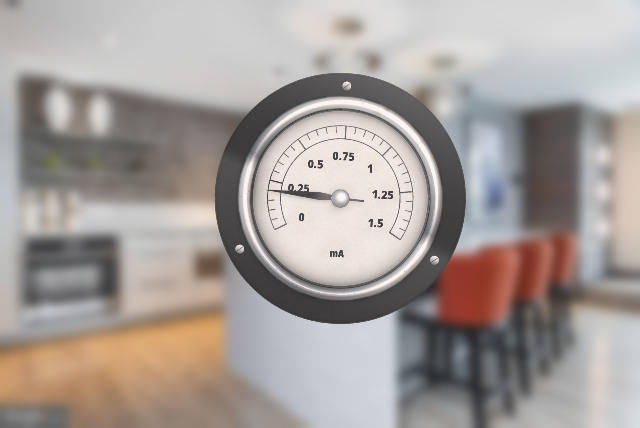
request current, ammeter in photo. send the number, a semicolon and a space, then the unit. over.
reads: 0.2; mA
